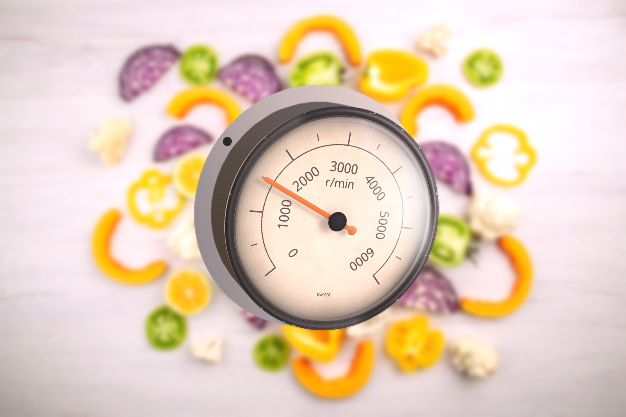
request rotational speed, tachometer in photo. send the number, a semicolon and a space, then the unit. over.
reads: 1500; rpm
